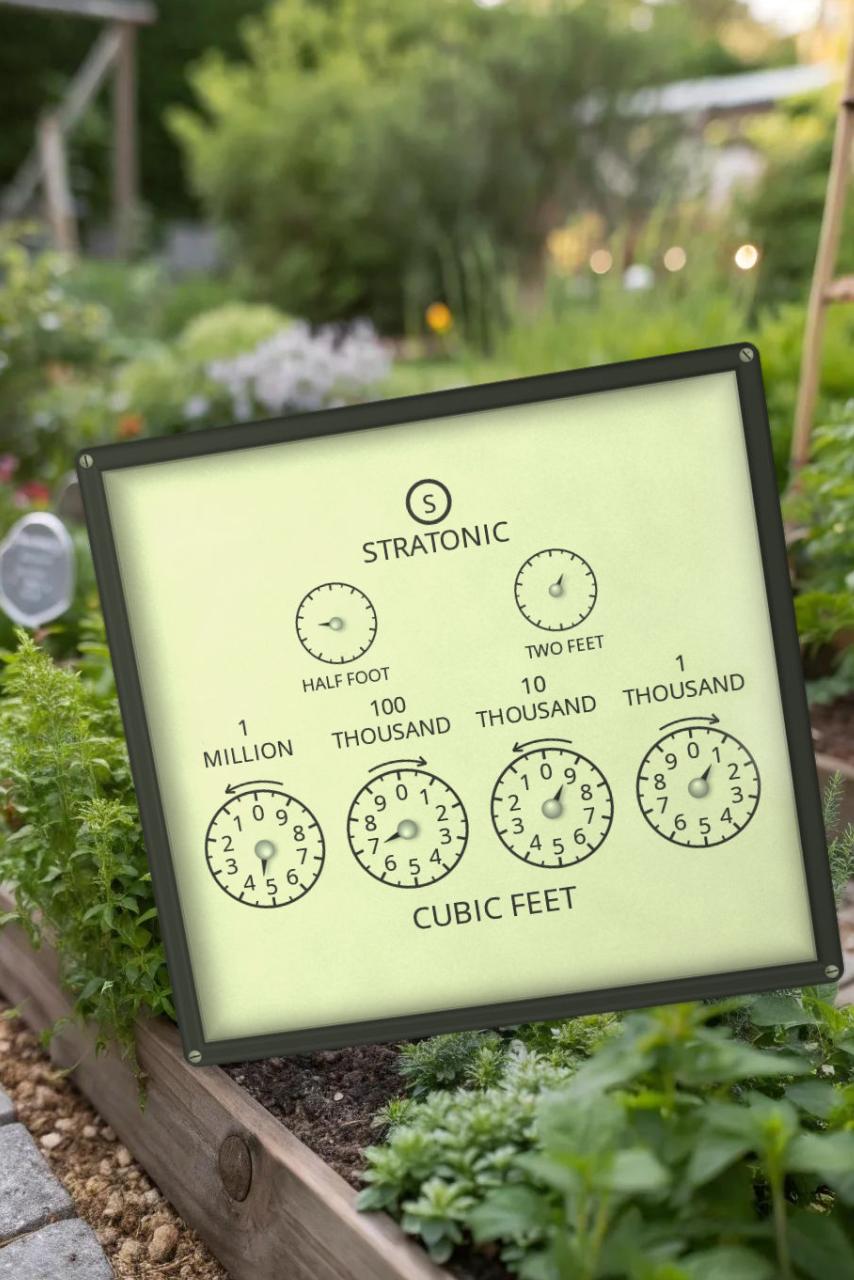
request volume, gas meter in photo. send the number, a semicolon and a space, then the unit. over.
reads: 469100; ft³
